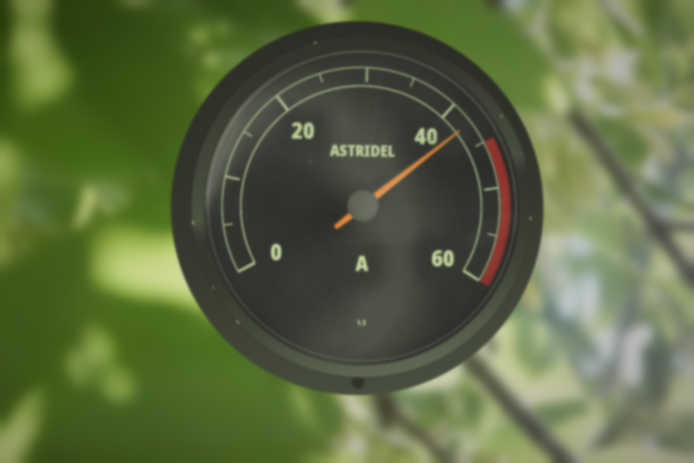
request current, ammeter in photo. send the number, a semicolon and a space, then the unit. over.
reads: 42.5; A
